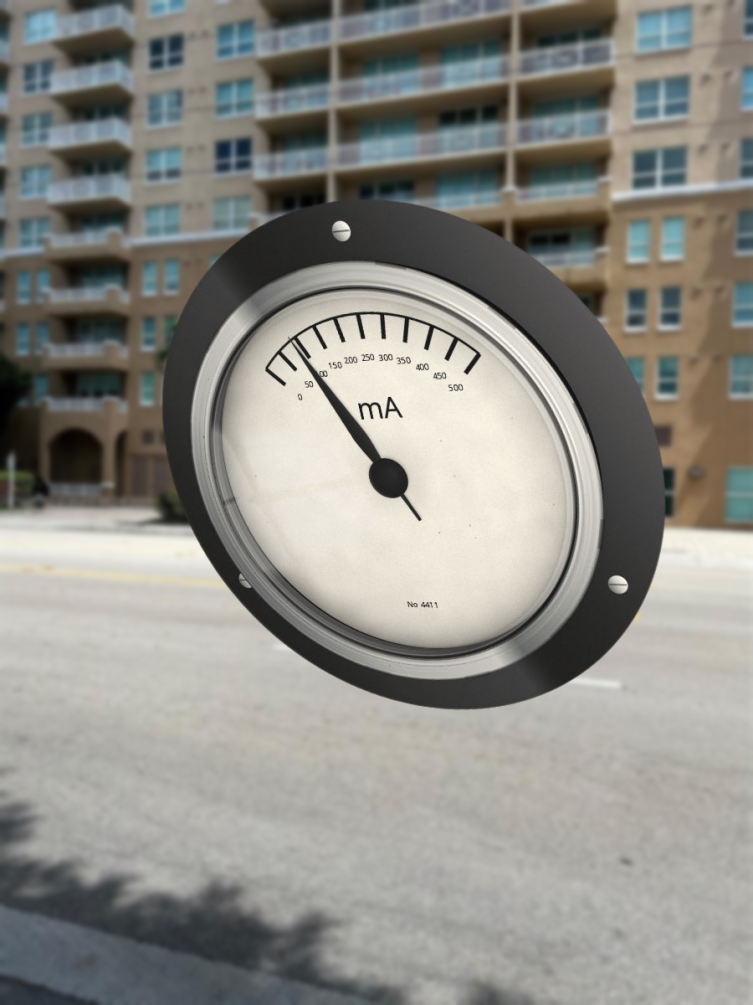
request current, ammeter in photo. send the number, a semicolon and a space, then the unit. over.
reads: 100; mA
